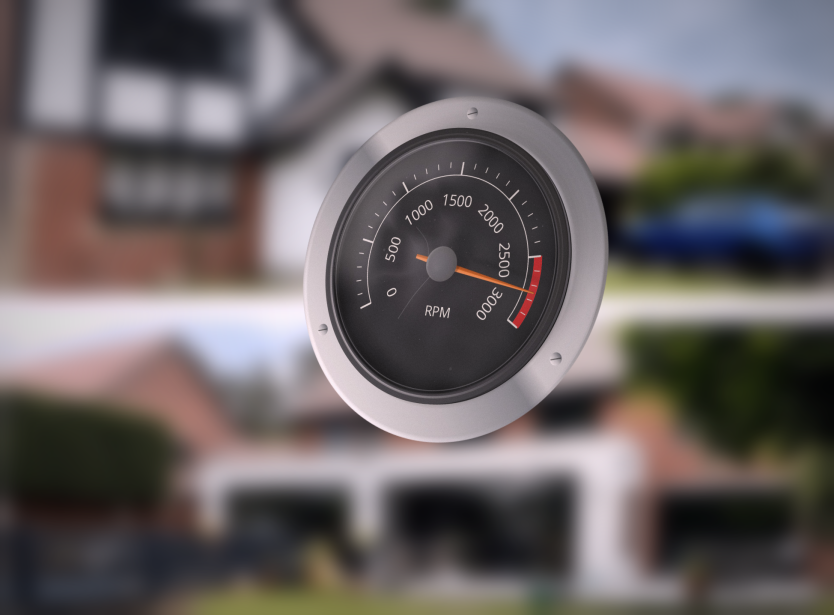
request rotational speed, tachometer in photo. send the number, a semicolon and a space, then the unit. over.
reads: 2750; rpm
